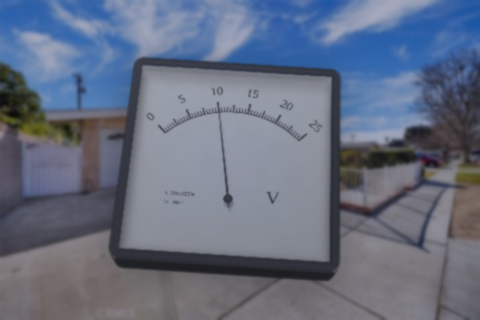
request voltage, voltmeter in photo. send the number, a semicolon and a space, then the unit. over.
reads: 10; V
